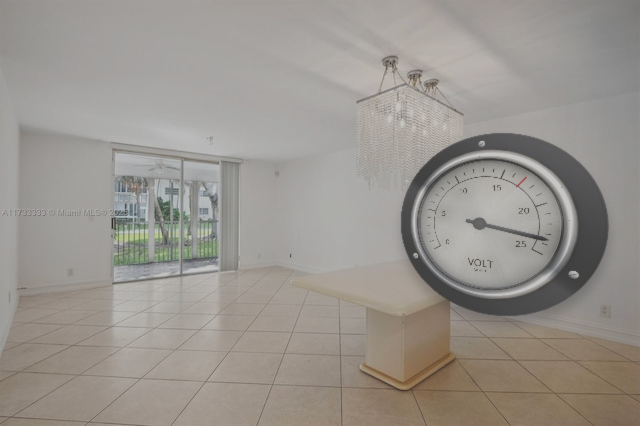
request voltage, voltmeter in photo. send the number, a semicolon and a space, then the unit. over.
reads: 23.5; V
